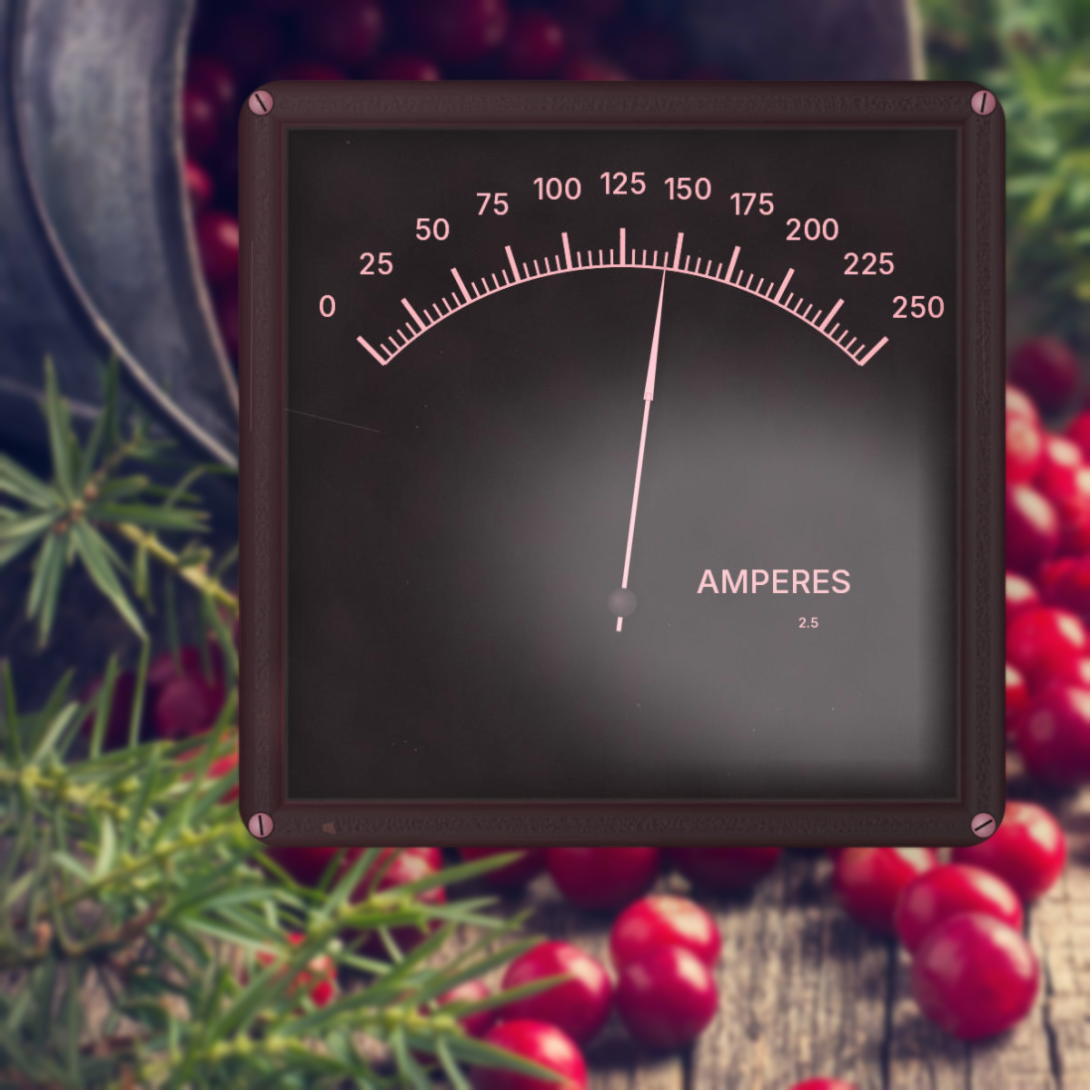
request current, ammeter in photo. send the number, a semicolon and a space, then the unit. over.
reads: 145; A
